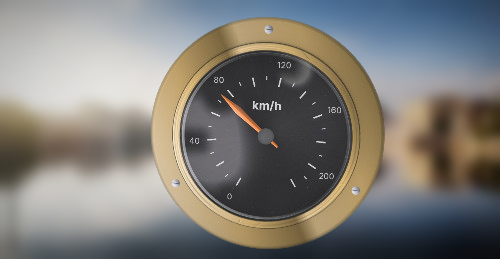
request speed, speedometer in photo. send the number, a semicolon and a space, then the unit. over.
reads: 75; km/h
